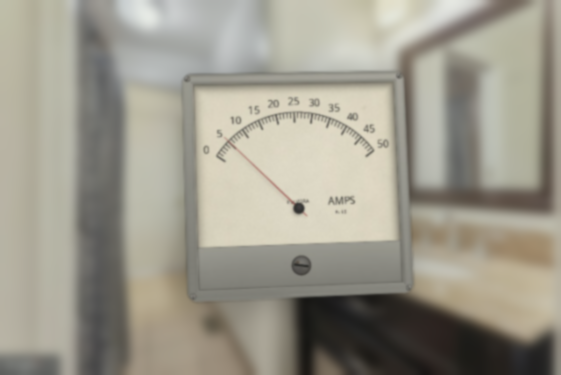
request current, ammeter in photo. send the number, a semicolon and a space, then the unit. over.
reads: 5; A
